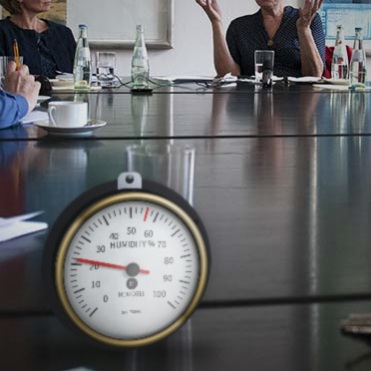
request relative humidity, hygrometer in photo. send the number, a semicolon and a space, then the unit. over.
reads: 22; %
